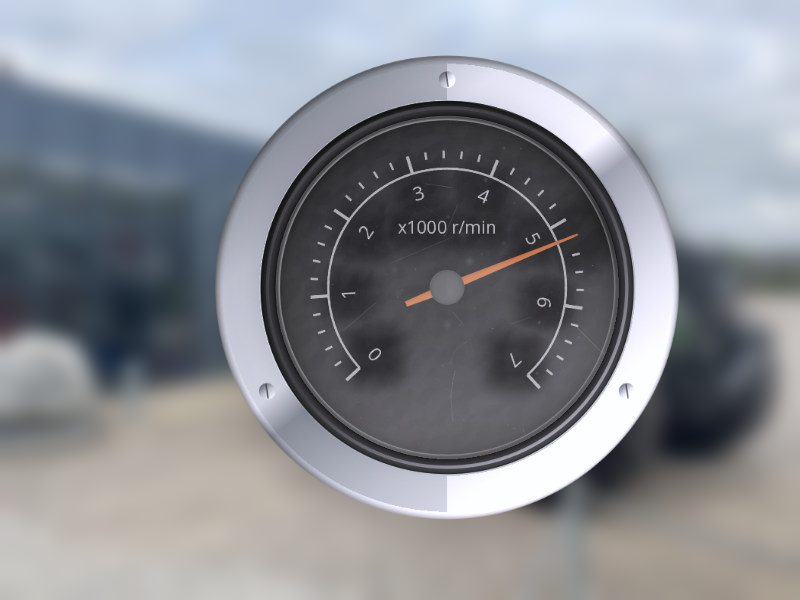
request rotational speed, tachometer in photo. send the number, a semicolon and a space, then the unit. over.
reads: 5200; rpm
